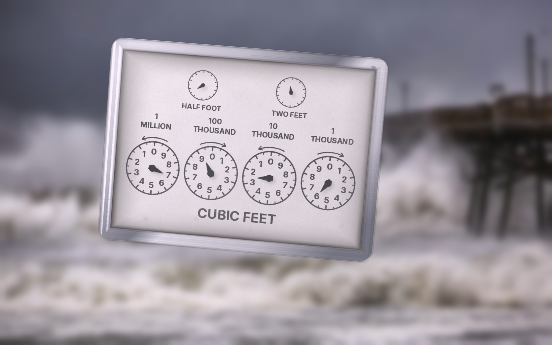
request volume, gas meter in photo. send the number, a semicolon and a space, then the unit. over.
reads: 692600; ft³
